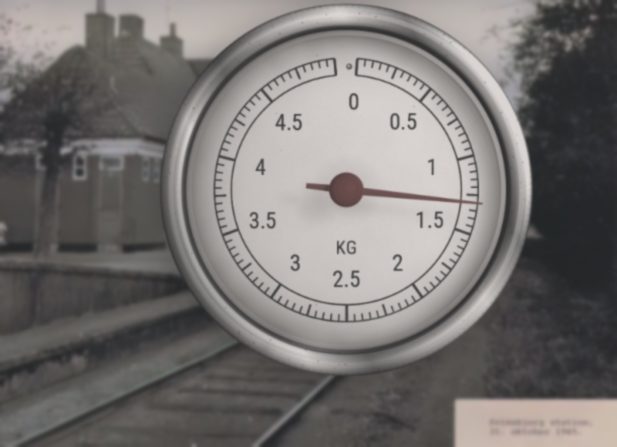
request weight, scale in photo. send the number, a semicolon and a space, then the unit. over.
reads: 1.3; kg
